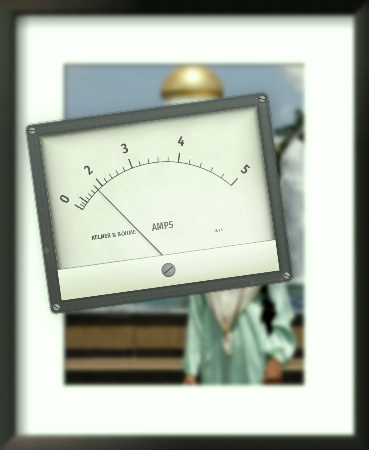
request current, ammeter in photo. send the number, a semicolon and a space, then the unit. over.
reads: 1.8; A
